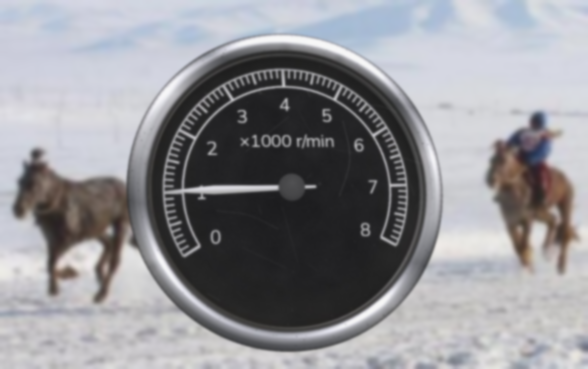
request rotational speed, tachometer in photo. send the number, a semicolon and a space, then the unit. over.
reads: 1000; rpm
